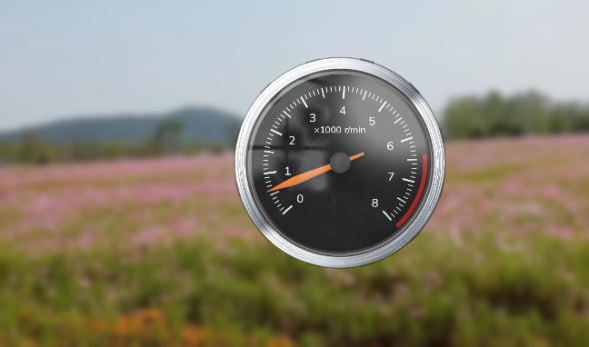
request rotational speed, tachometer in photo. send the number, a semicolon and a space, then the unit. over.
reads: 600; rpm
